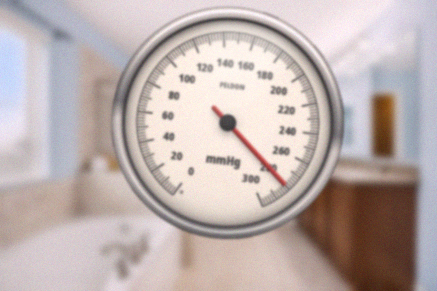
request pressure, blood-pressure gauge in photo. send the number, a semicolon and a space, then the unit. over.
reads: 280; mmHg
